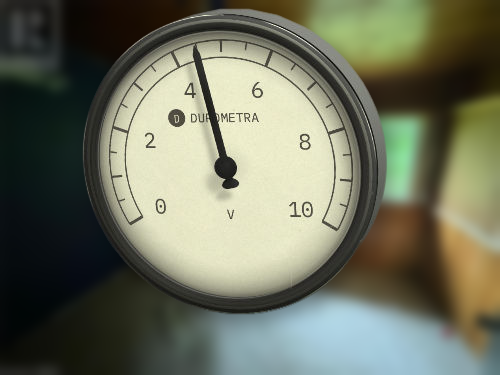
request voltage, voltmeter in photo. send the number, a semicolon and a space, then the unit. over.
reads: 4.5; V
